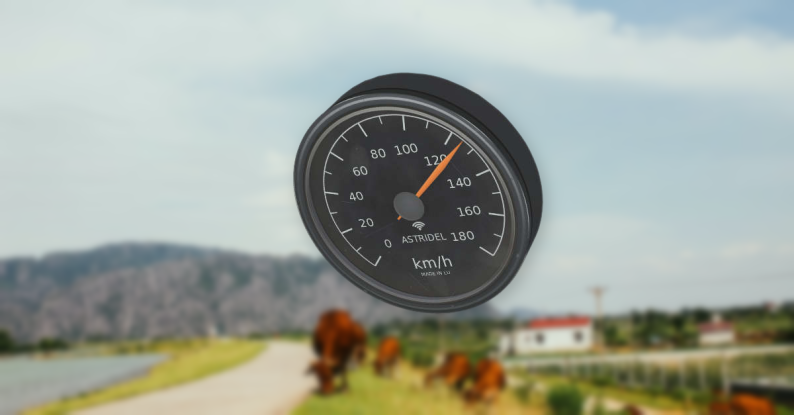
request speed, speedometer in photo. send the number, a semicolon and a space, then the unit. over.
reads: 125; km/h
